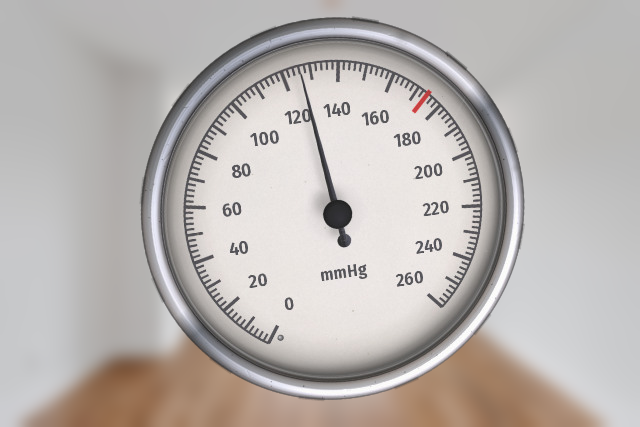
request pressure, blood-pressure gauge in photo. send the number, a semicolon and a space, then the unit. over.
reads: 126; mmHg
